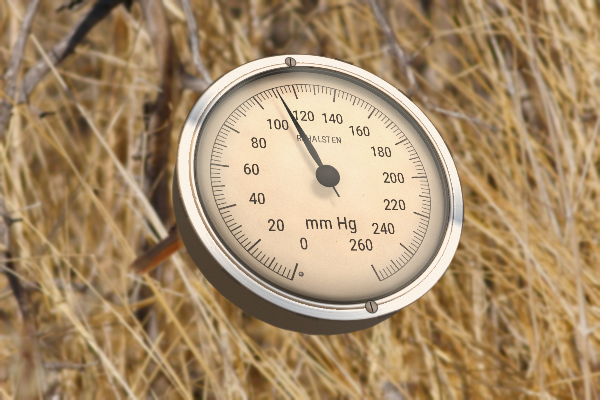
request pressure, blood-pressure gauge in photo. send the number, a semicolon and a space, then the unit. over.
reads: 110; mmHg
